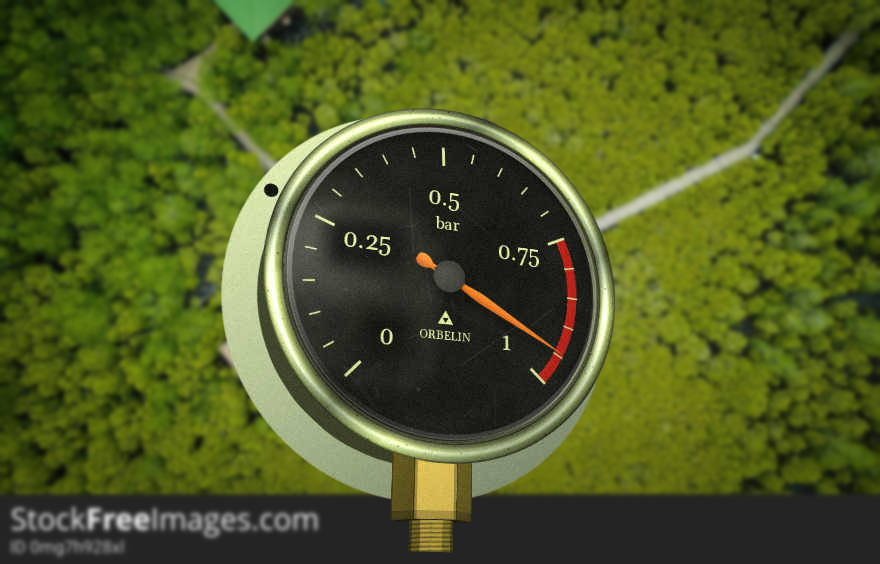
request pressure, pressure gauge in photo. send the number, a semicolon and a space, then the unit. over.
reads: 0.95; bar
